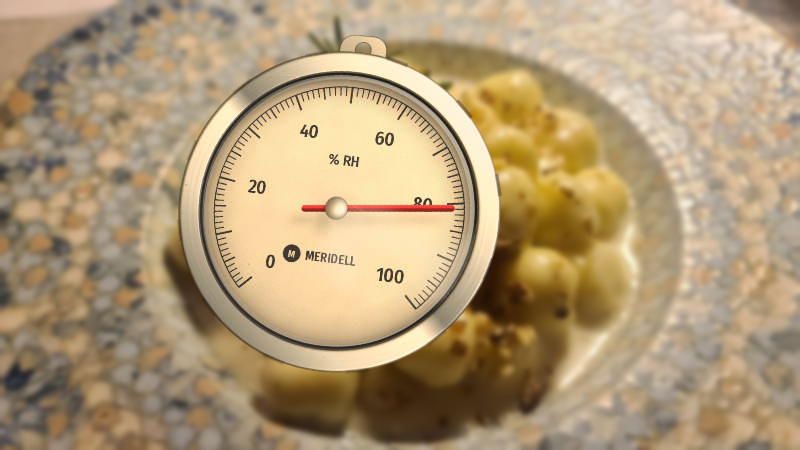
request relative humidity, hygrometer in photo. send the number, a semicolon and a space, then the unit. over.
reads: 81; %
